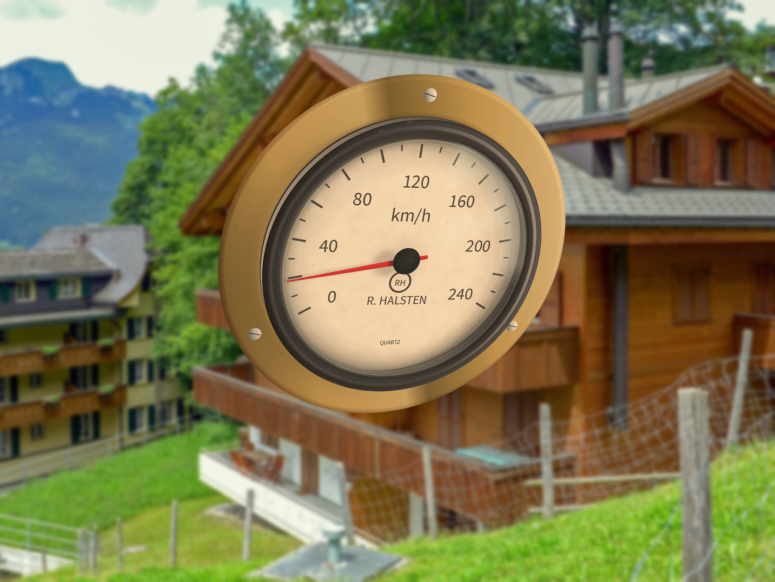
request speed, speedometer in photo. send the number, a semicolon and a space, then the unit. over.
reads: 20; km/h
